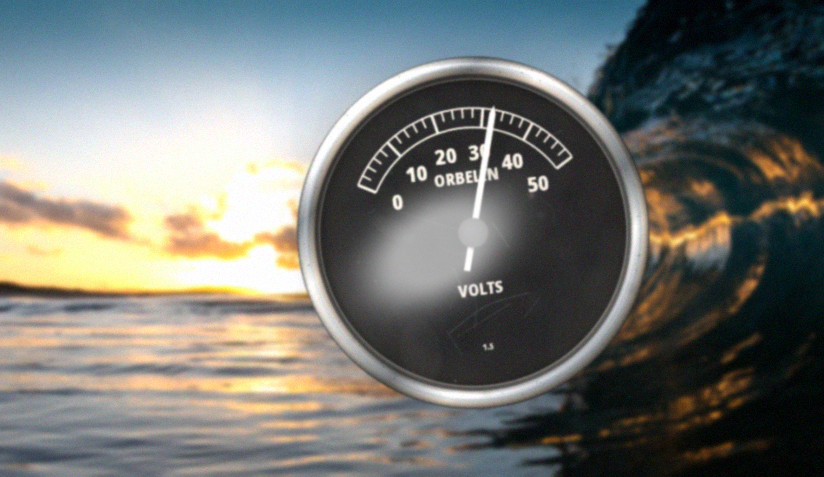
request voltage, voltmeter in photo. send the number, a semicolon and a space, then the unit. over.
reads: 32; V
